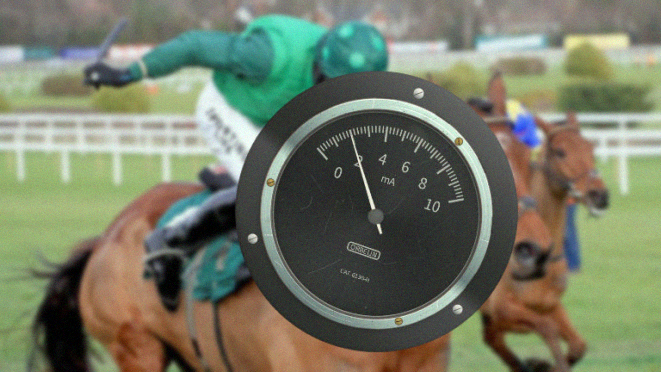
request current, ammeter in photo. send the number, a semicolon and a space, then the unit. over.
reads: 2; mA
